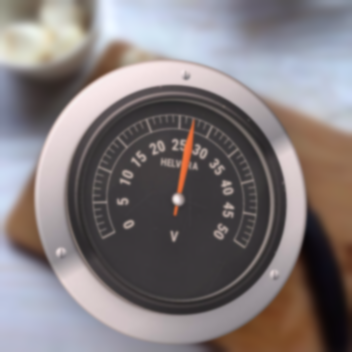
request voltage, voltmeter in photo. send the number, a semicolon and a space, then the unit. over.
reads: 27; V
